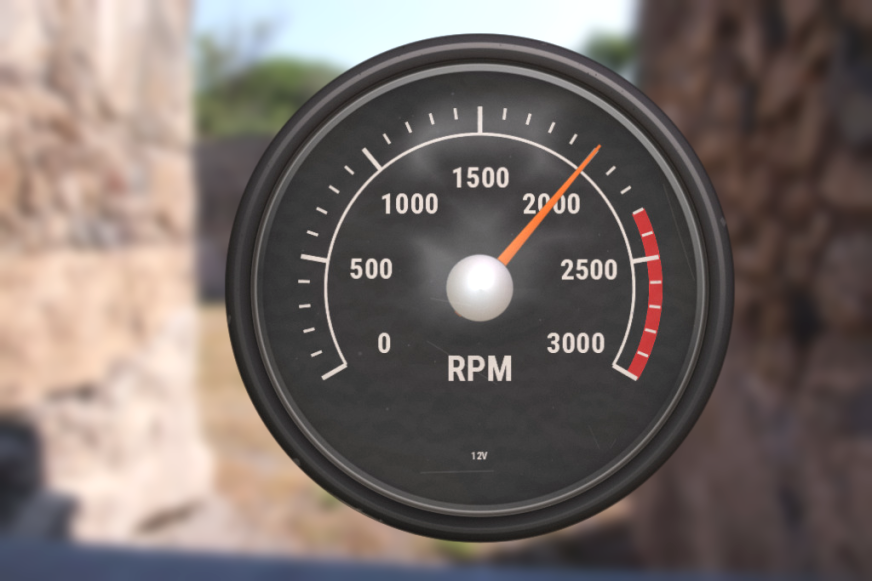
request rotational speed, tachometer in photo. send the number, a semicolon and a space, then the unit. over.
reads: 2000; rpm
